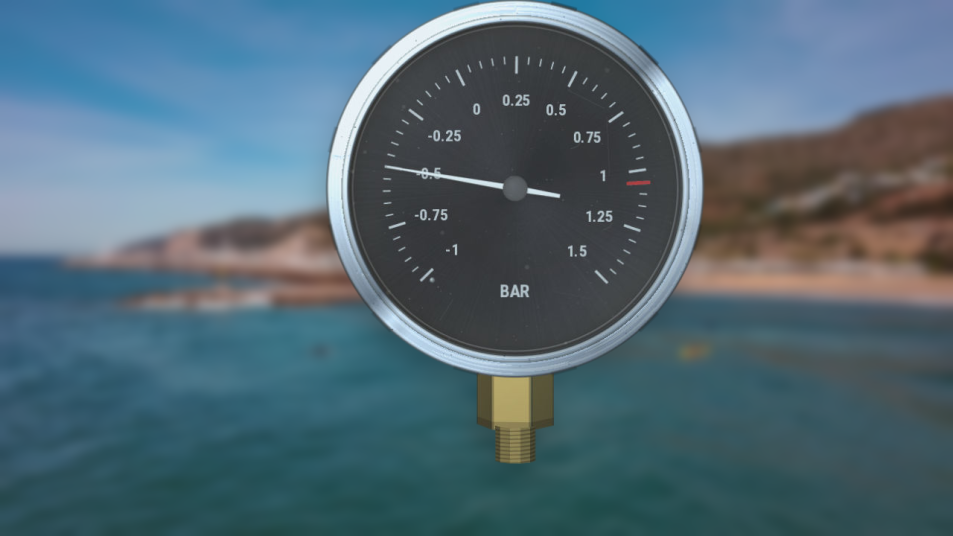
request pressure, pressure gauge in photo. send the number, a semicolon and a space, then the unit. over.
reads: -0.5; bar
